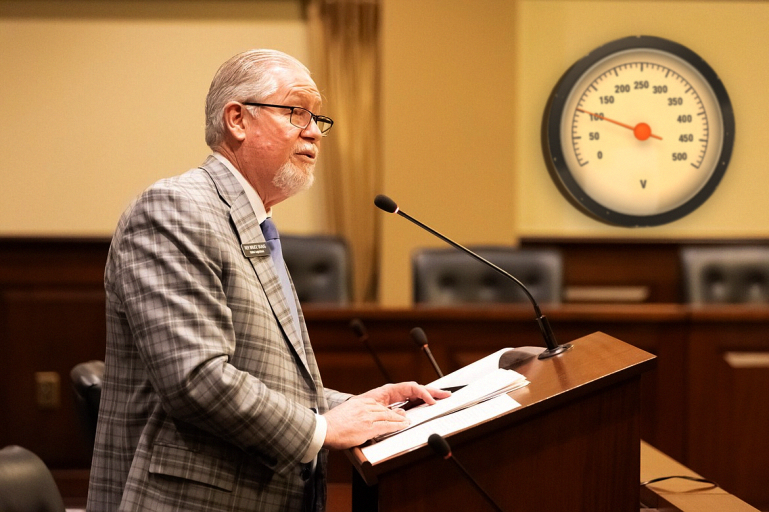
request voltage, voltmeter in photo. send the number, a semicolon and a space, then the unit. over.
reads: 100; V
